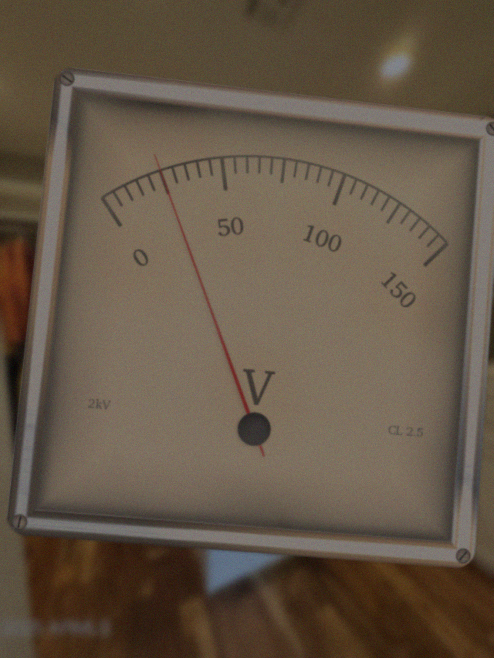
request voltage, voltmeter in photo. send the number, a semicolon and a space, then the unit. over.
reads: 25; V
